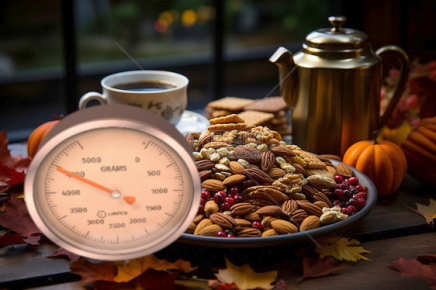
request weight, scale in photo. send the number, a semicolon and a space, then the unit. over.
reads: 4500; g
